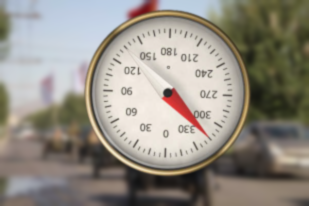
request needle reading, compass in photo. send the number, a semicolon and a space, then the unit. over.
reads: 315; °
